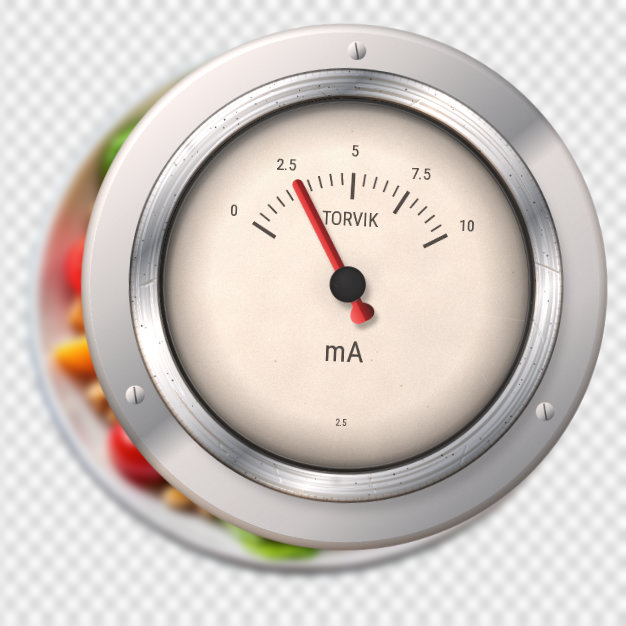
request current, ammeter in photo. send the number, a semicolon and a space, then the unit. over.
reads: 2.5; mA
